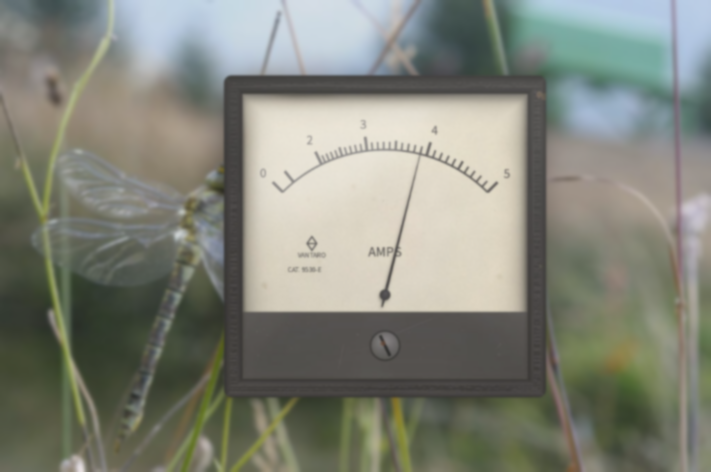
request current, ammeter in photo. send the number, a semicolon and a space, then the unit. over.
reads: 3.9; A
